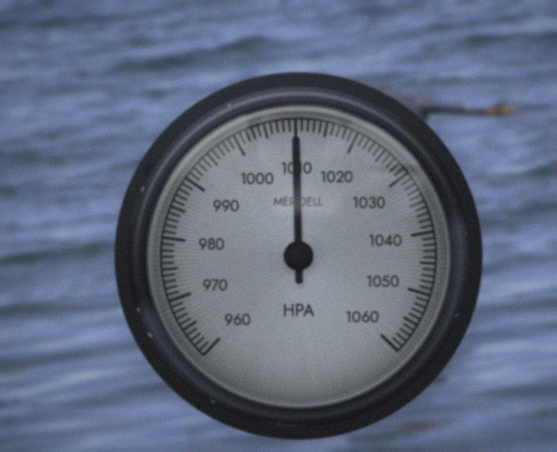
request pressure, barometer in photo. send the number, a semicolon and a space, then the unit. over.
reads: 1010; hPa
